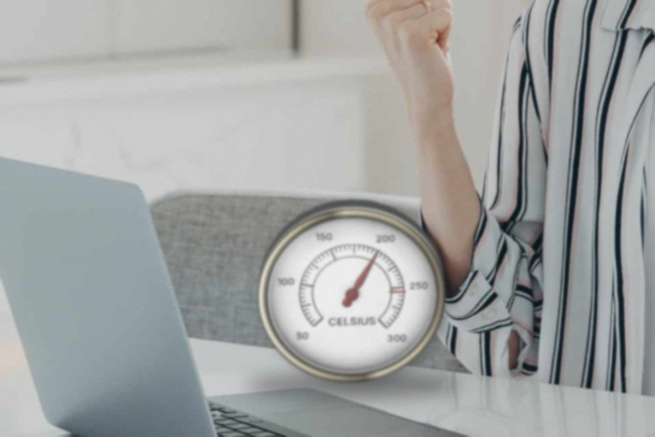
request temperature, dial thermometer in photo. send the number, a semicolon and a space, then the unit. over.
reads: 200; °C
